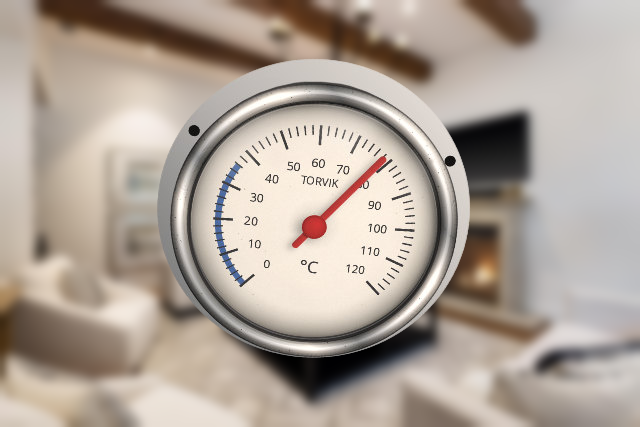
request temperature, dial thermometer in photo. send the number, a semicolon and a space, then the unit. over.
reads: 78; °C
